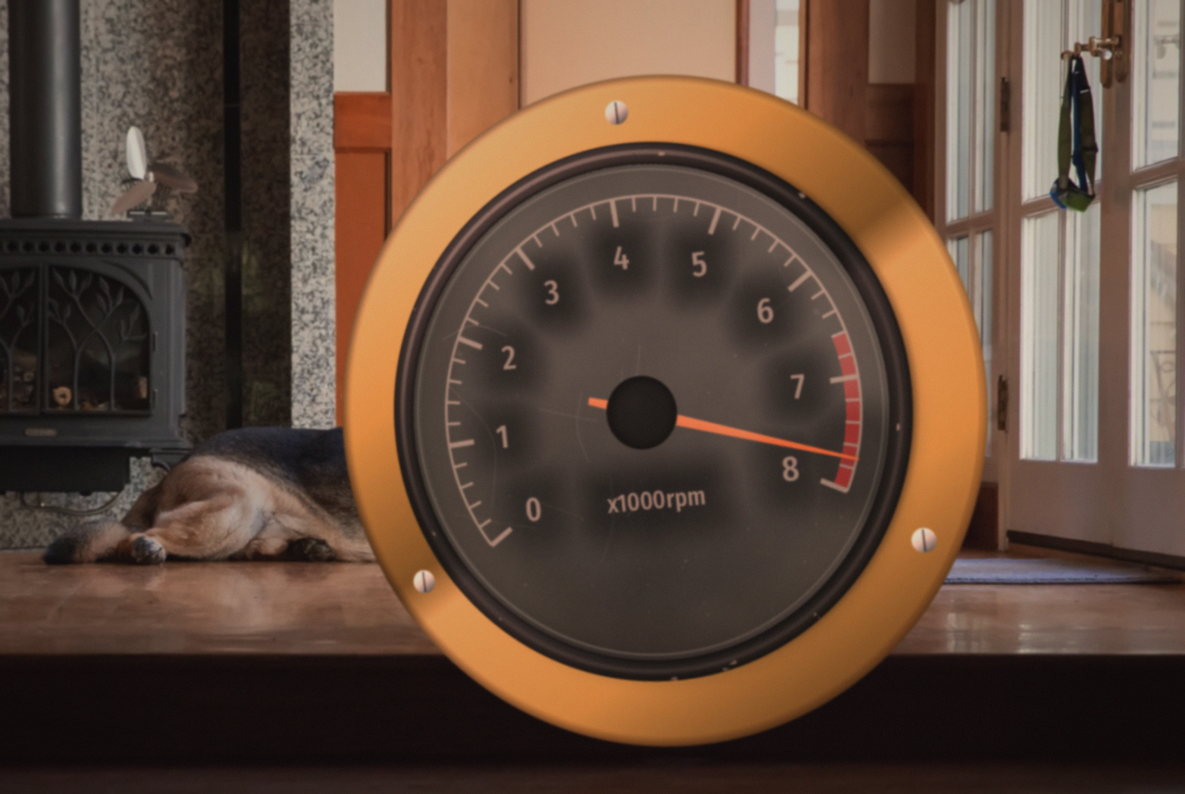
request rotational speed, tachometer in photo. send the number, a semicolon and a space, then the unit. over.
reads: 7700; rpm
